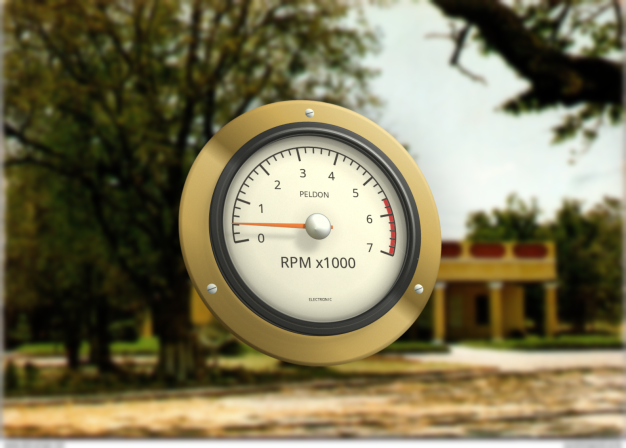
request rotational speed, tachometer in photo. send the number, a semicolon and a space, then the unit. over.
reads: 400; rpm
